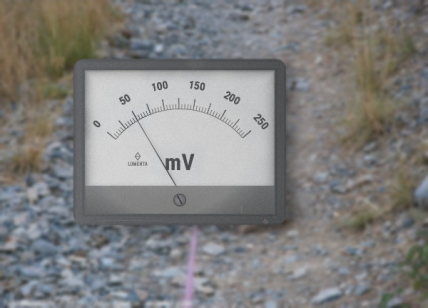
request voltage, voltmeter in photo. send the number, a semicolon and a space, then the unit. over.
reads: 50; mV
